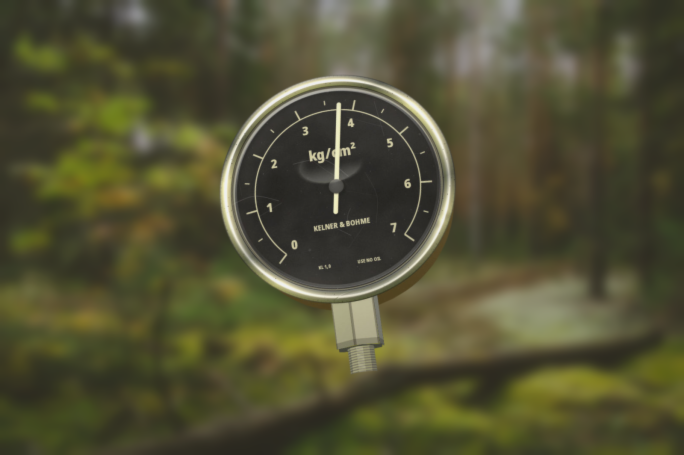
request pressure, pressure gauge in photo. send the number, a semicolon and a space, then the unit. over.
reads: 3.75; kg/cm²
